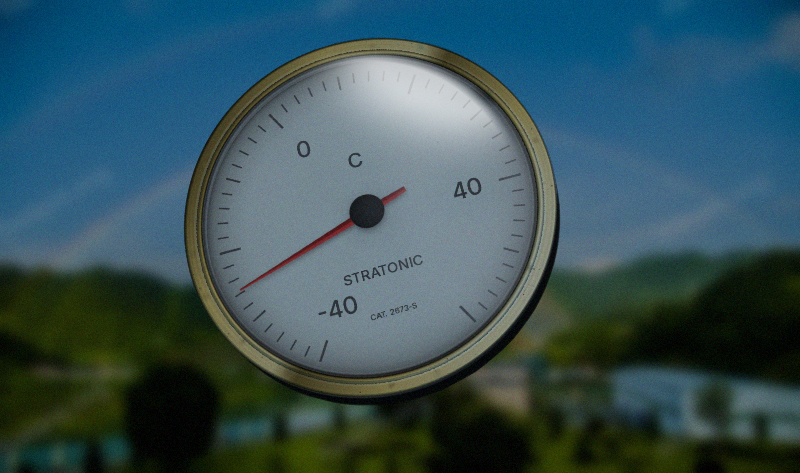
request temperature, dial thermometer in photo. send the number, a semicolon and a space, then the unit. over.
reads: -26; °C
